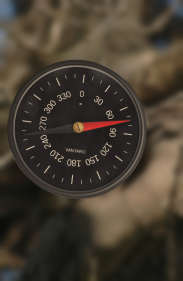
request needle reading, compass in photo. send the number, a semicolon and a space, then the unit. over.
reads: 75; °
